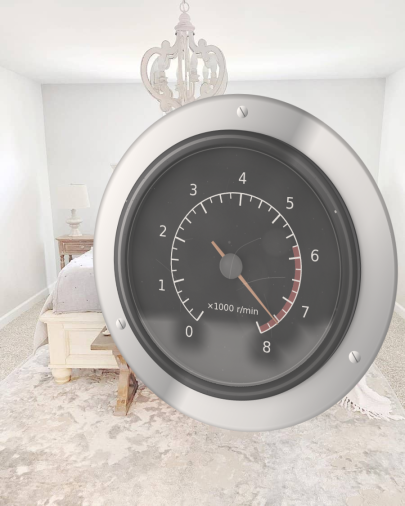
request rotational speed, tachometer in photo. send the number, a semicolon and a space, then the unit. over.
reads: 7500; rpm
